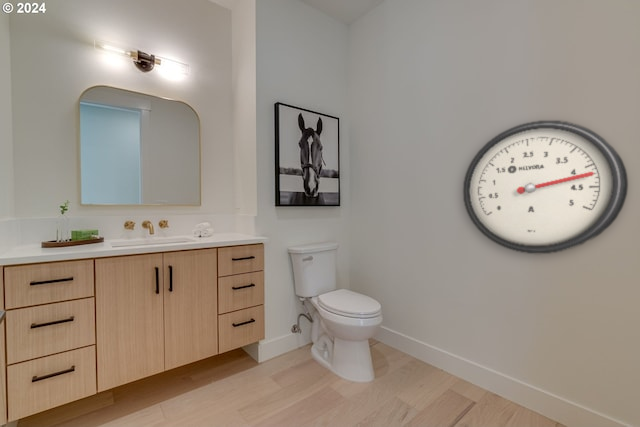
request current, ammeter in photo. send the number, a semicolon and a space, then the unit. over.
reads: 4.2; A
